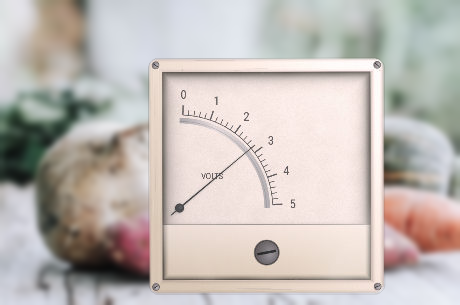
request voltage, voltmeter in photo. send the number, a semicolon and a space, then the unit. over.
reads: 2.8; V
